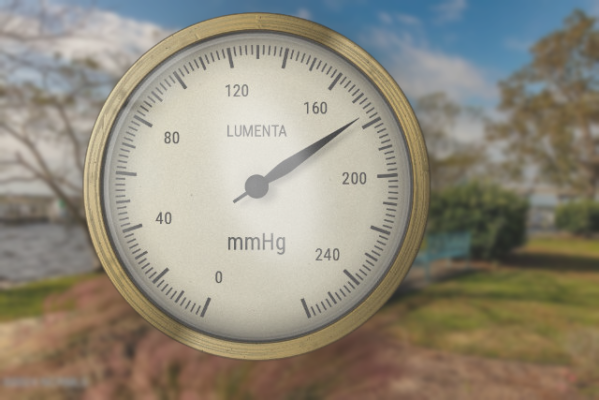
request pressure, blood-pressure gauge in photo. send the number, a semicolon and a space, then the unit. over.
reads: 176; mmHg
